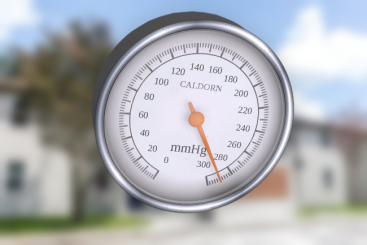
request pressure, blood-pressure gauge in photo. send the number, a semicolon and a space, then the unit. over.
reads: 290; mmHg
